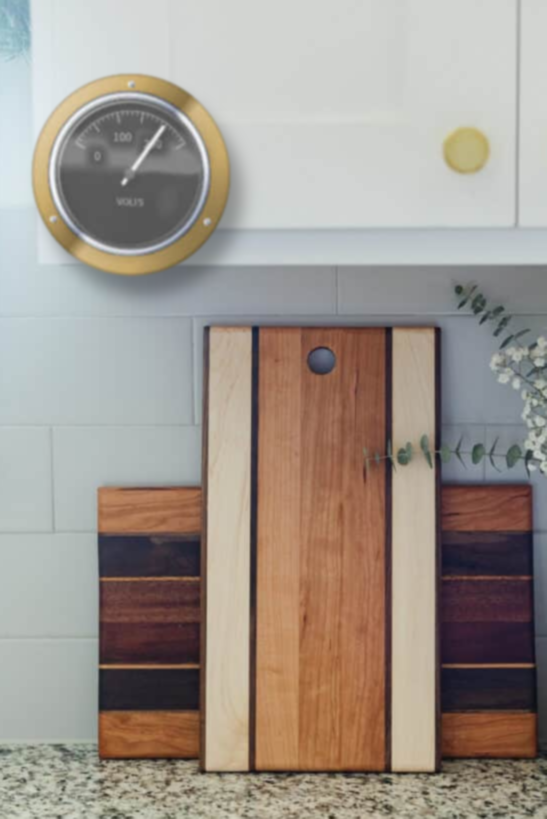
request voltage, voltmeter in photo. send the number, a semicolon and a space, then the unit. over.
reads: 200; V
